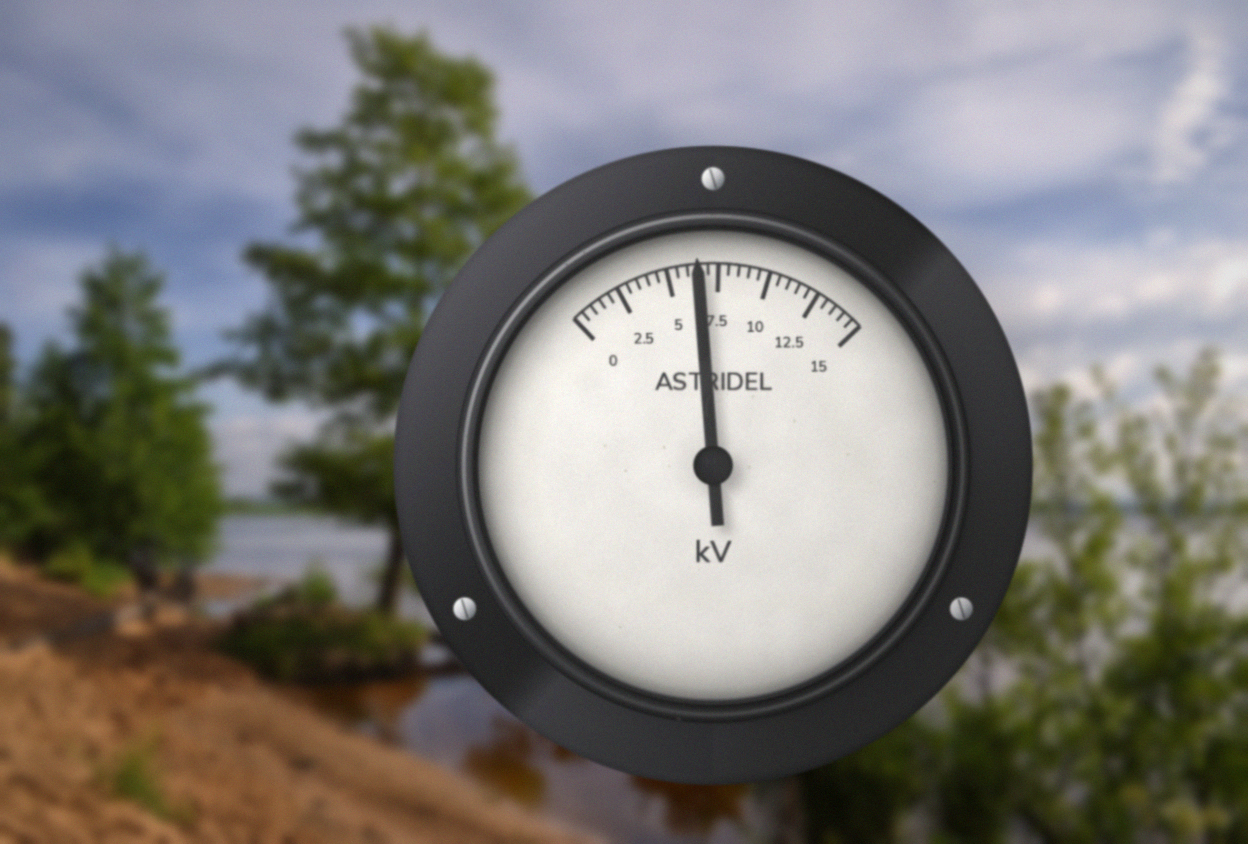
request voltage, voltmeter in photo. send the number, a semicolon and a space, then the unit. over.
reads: 6.5; kV
